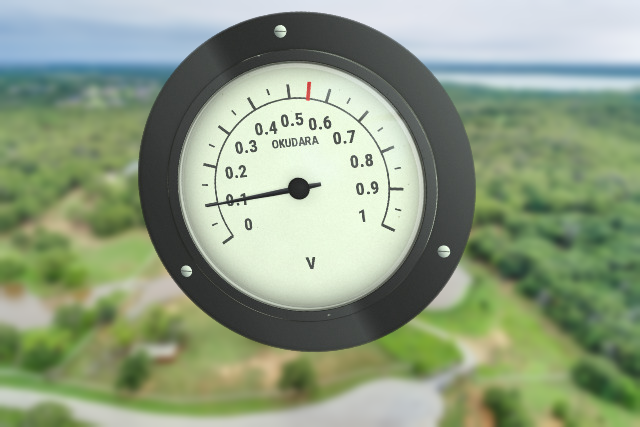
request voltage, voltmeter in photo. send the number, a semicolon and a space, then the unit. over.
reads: 0.1; V
